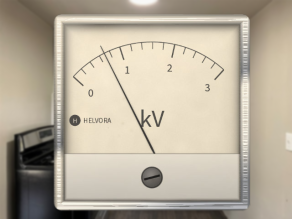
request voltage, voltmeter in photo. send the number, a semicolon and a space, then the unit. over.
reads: 0.7; kV
